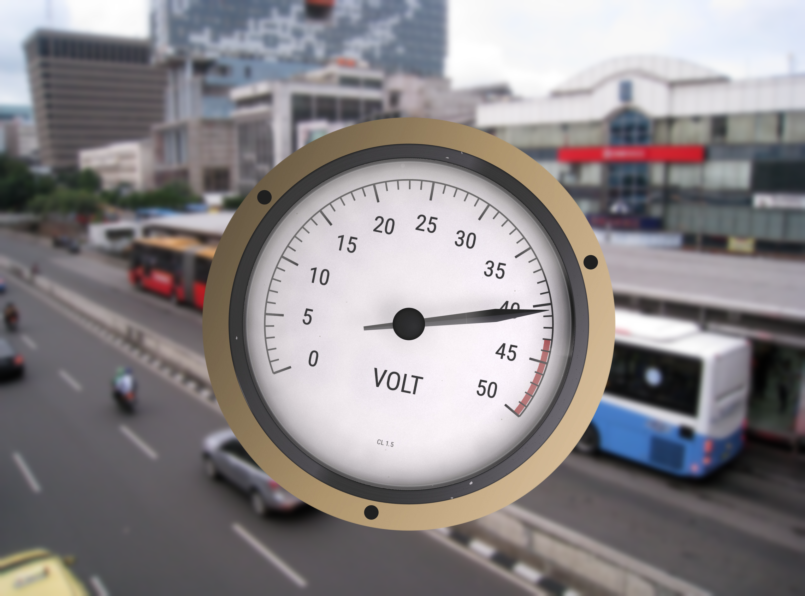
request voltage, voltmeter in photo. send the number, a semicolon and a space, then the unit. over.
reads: 40.5; V
